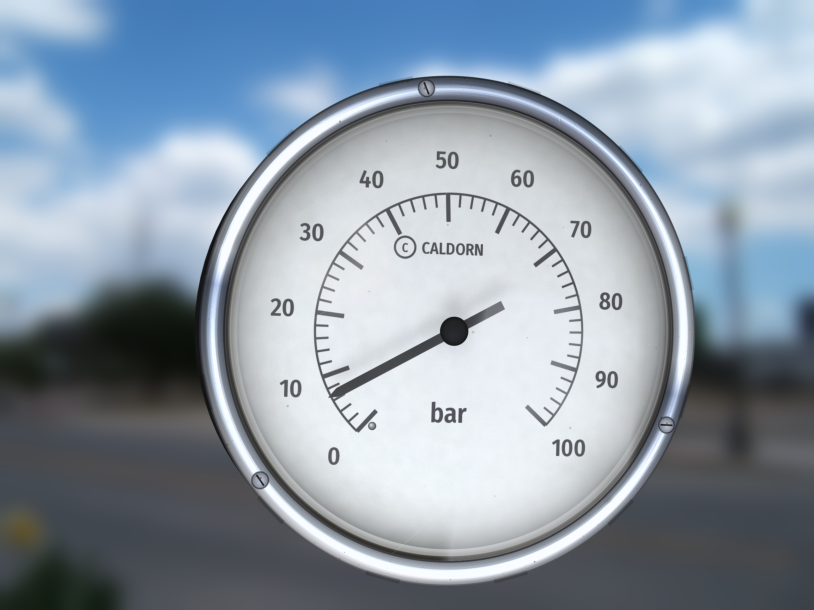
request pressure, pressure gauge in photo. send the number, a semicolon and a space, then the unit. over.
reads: 7; bar
